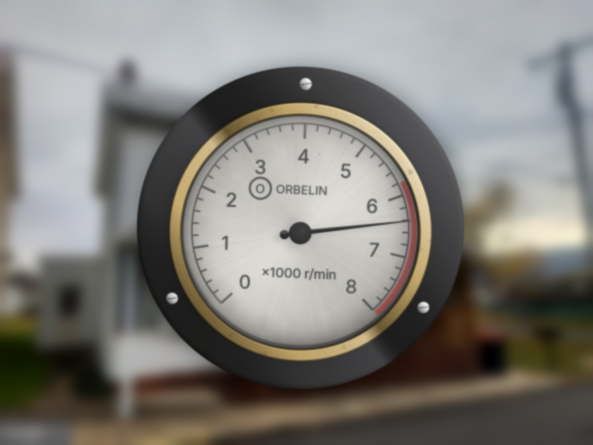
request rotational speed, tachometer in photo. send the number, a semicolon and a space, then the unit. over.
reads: 6400; rpm
